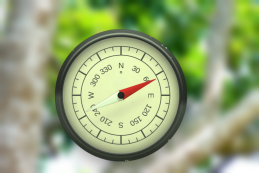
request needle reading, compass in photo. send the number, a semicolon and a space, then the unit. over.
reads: 65; °
